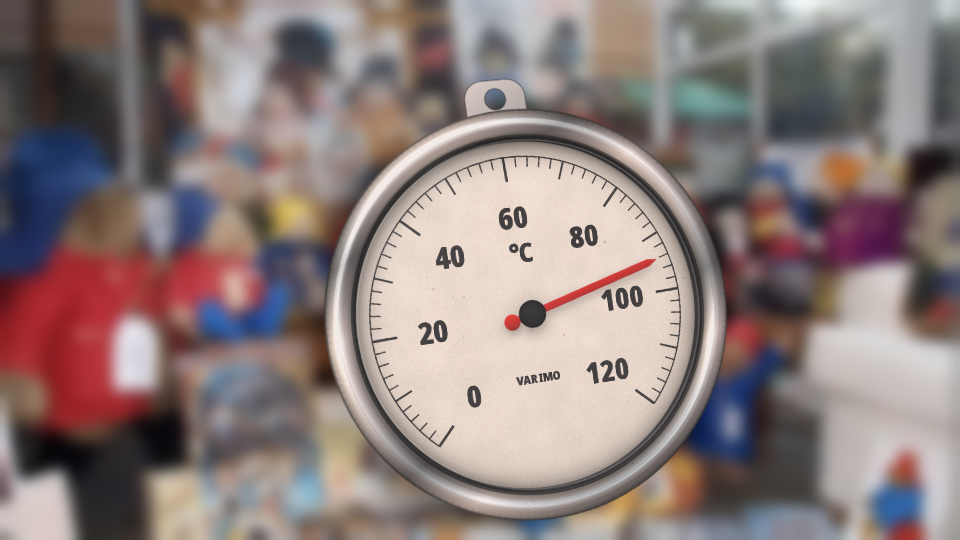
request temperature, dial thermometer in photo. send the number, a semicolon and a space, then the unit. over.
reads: 94; °C
